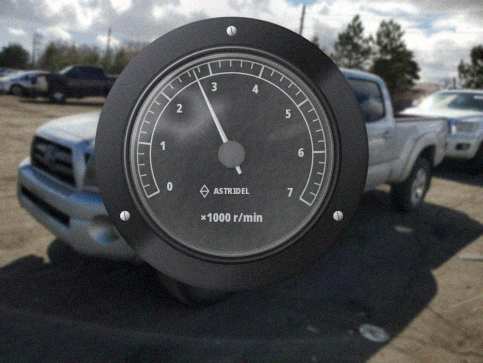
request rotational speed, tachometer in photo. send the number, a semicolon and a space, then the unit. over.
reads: 2700; rpm
